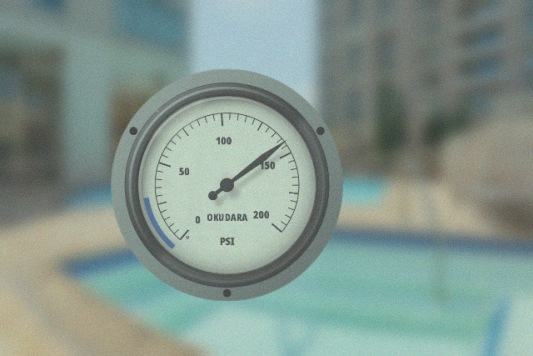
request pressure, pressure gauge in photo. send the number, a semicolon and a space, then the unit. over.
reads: 142.5; psi
